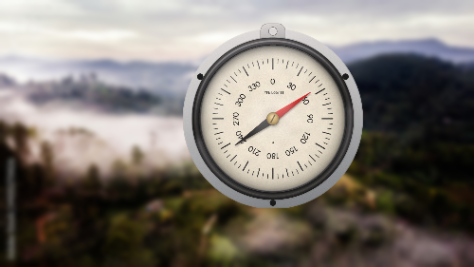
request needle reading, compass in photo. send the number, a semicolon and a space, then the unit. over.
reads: 55; °
